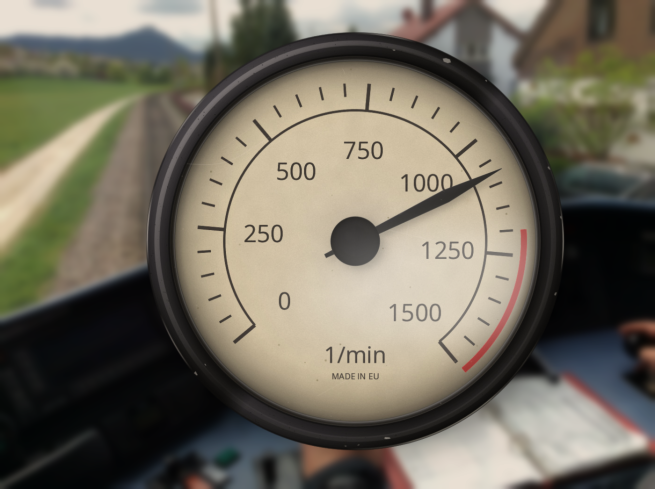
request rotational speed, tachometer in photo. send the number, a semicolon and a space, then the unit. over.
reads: 1075; rpm
